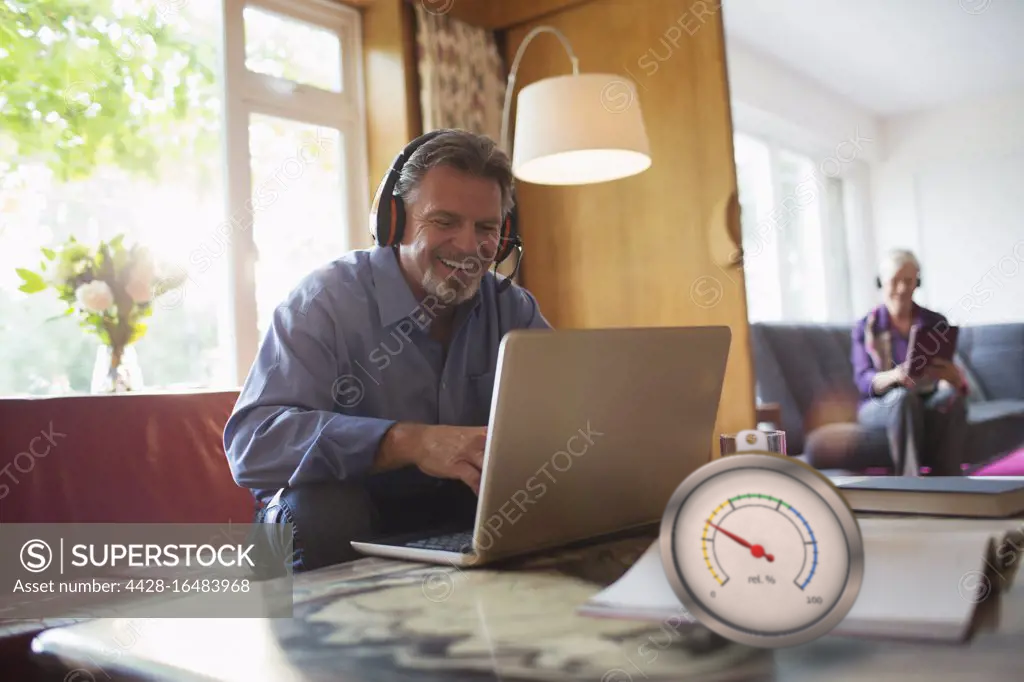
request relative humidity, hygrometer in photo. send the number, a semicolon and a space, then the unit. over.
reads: 28; %
